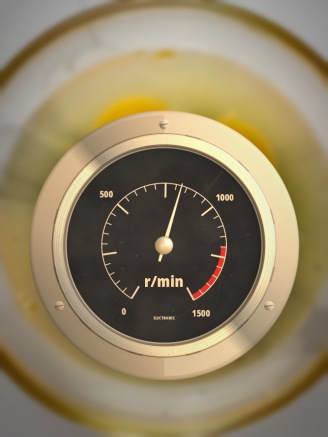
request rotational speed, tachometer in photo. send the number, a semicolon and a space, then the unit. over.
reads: 825; rpm
